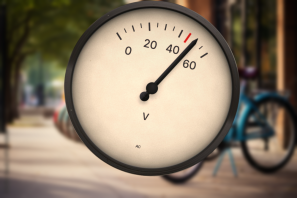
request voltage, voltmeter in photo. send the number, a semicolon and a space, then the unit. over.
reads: 50; V
